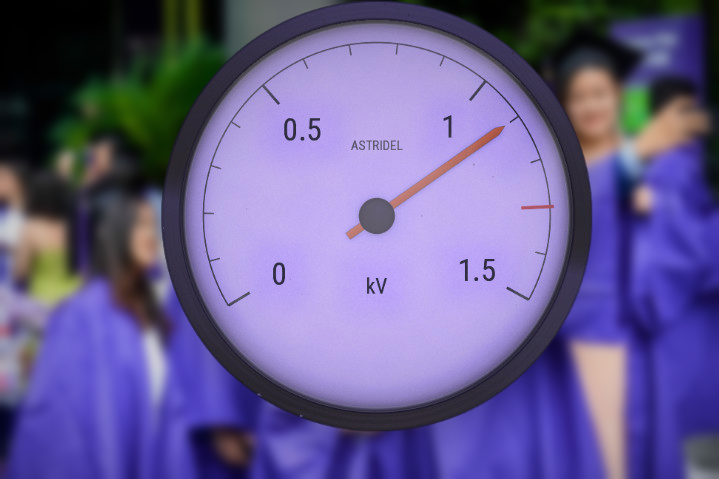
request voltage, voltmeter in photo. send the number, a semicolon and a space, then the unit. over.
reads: 1.1; kV
